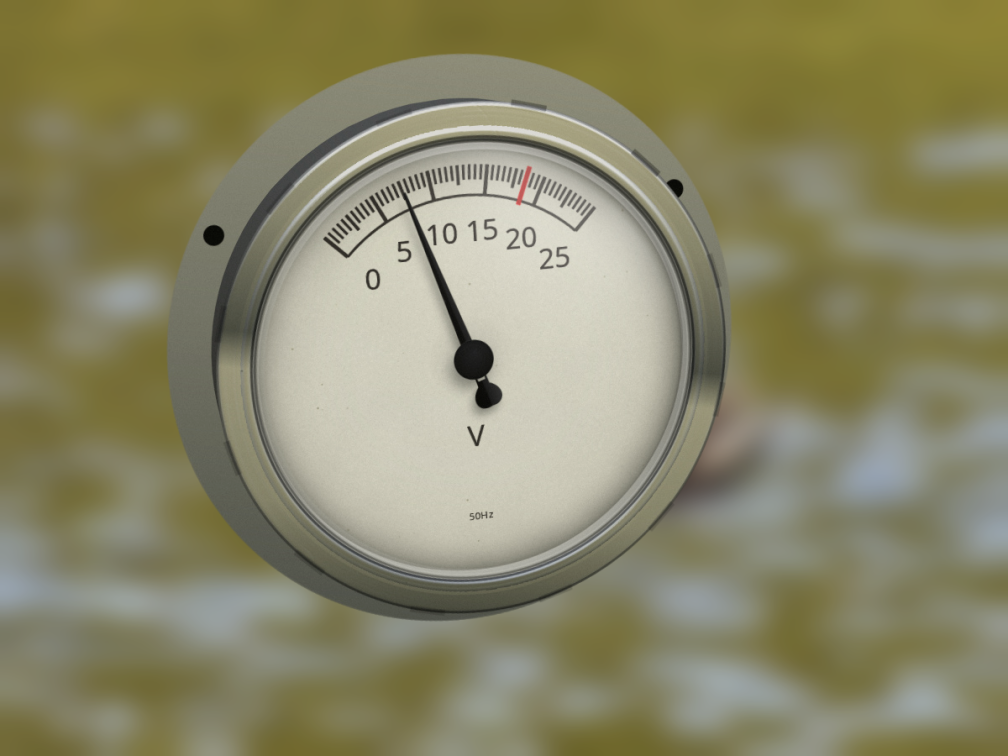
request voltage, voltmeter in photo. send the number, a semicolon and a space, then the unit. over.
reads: 7.5; V
